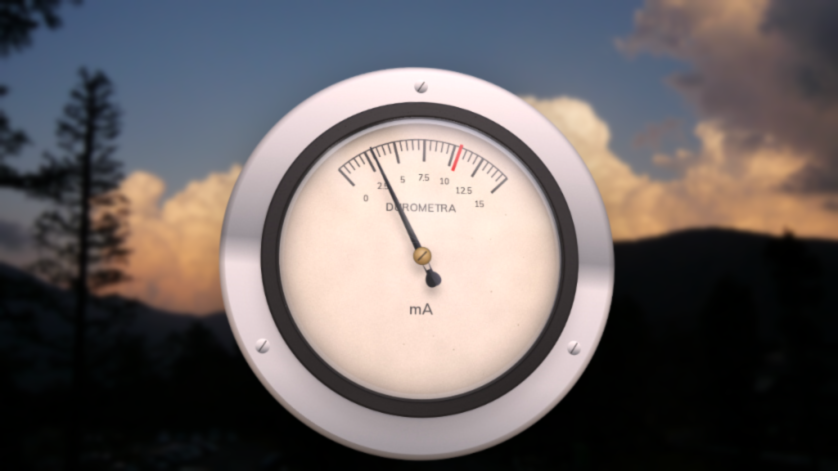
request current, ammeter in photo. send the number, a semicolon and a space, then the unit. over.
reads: 3; mA
